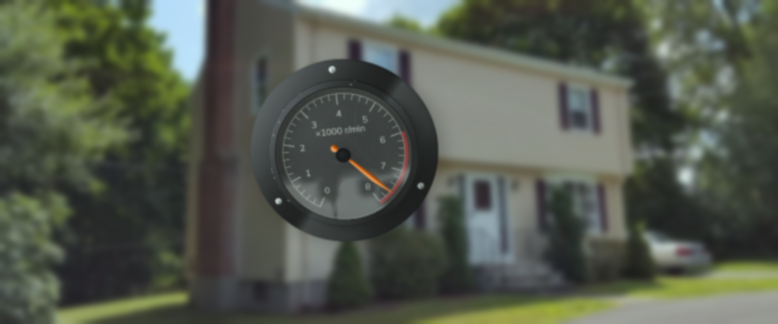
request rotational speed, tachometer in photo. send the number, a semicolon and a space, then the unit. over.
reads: 7600; rpm
